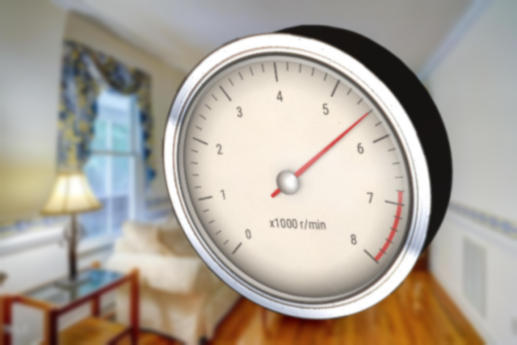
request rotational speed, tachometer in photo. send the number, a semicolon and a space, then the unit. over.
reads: 5600; rpm
